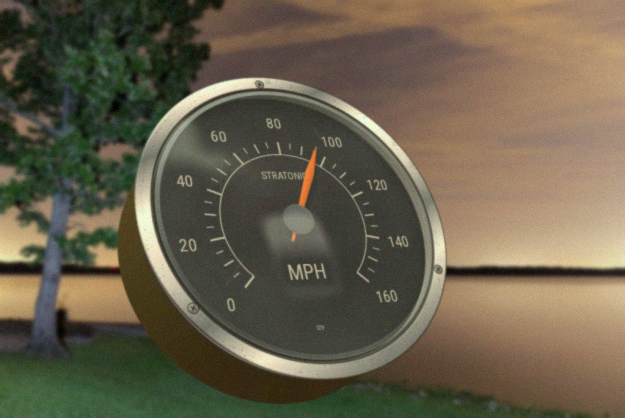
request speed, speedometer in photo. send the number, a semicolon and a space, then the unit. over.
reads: 95; mph
